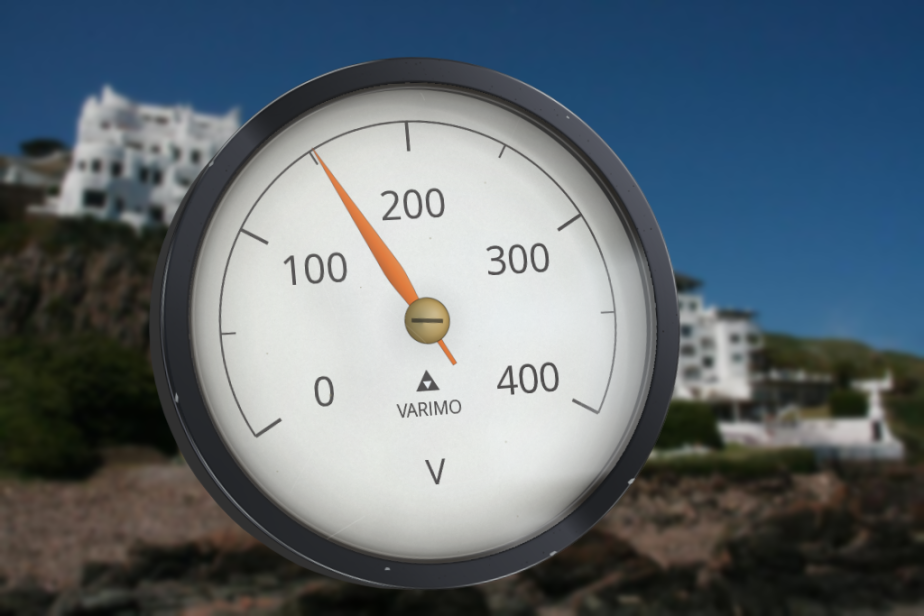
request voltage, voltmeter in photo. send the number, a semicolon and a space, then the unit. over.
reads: 150; V
